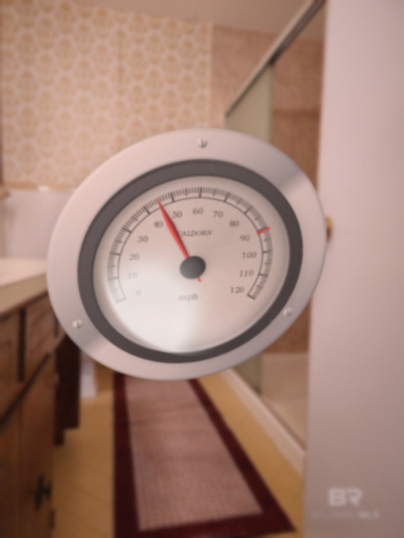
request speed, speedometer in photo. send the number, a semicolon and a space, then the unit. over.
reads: 45; mph
